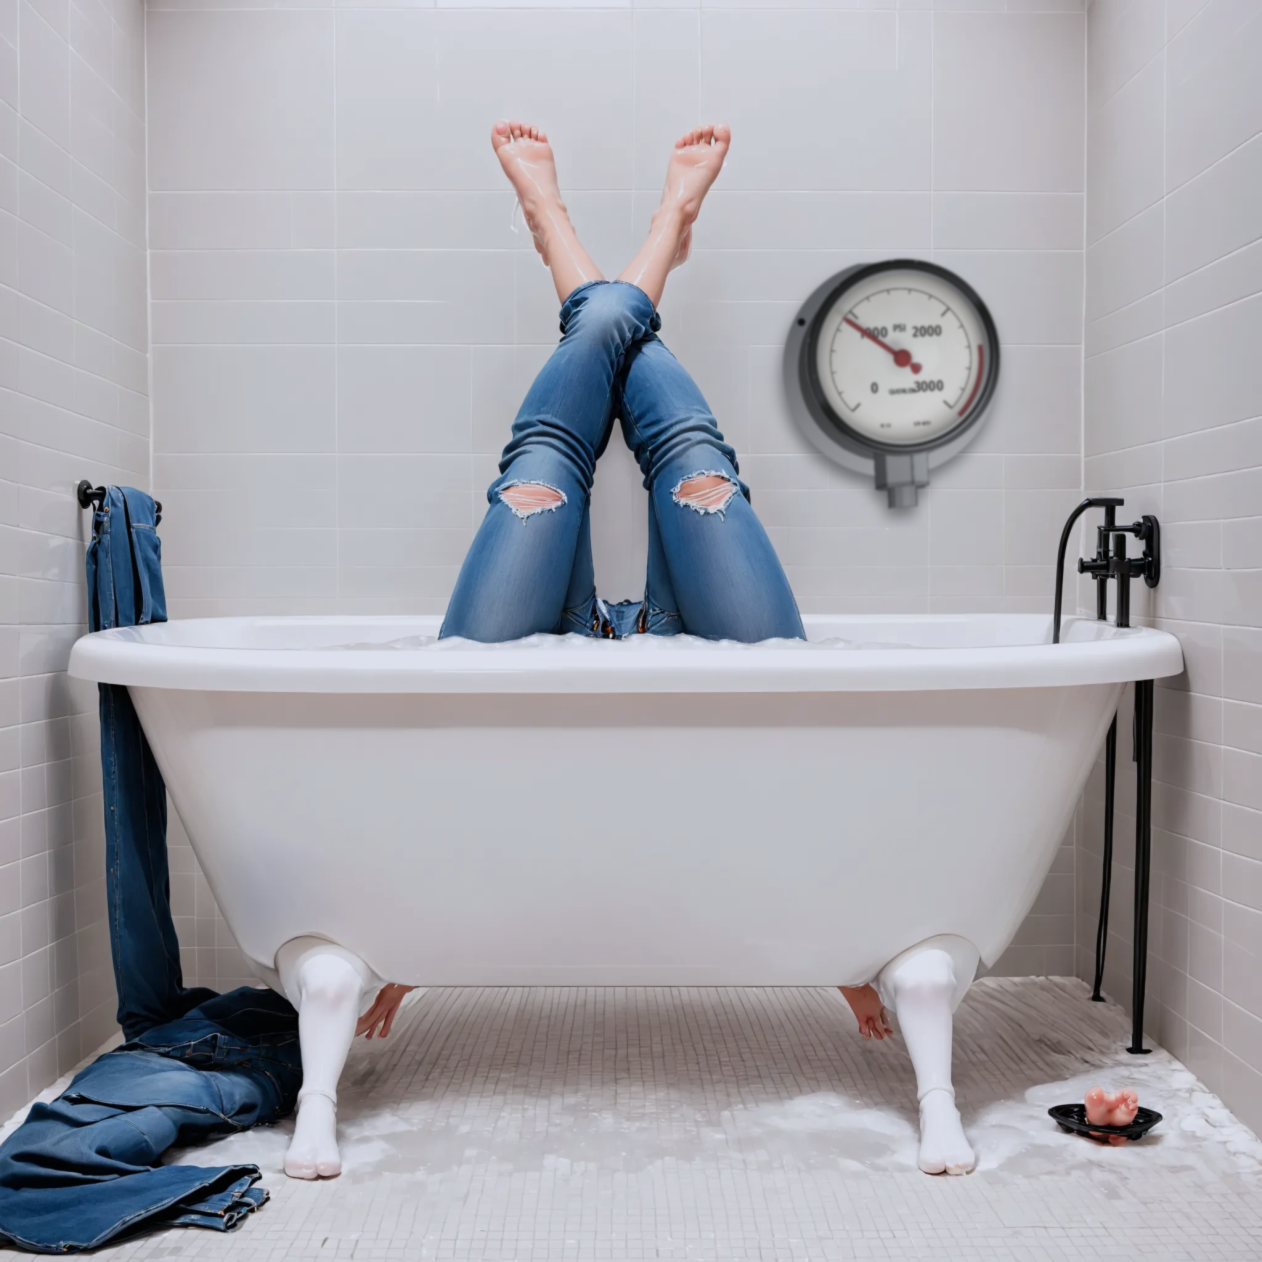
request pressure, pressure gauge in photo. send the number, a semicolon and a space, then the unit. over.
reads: 900; psi
